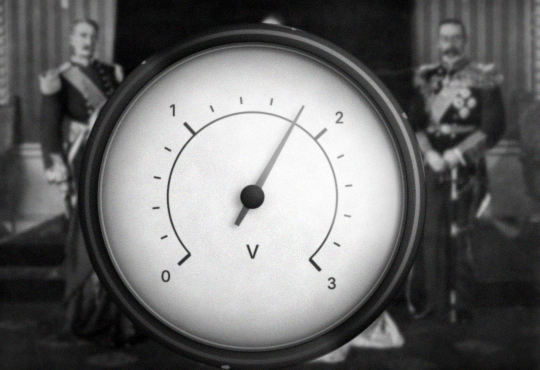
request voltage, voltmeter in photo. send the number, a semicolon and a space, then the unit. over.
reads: 1.8; V
